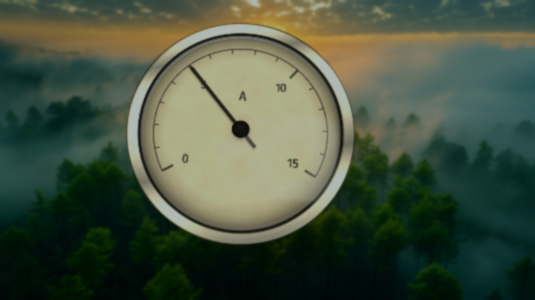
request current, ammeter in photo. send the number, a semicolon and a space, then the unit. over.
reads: 5; A
